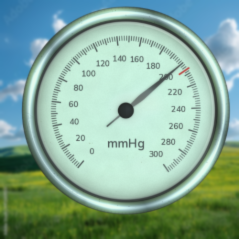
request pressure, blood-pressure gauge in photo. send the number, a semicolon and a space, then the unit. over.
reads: 200; mmHg
